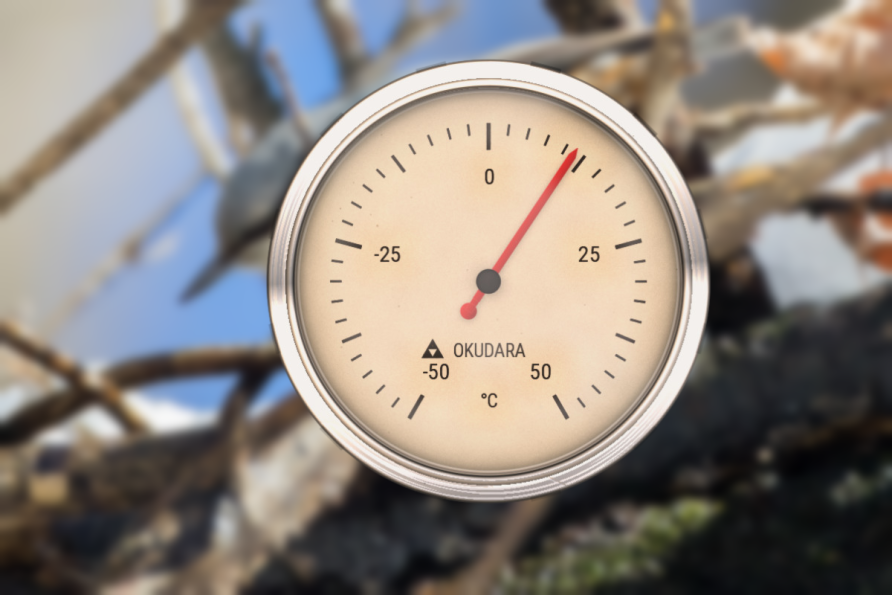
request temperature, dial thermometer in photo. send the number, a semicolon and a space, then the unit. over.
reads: 11.25; °C
